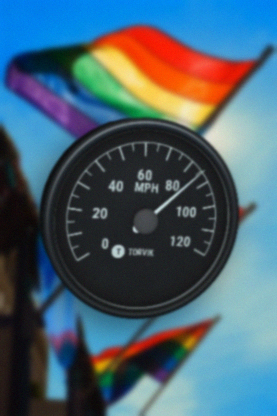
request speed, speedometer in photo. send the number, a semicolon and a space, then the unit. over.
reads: 85; mph
